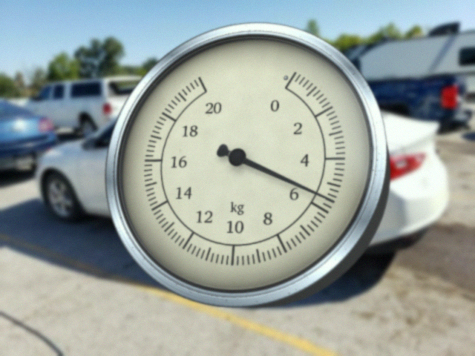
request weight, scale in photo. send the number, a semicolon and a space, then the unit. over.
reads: 5.6; kg
